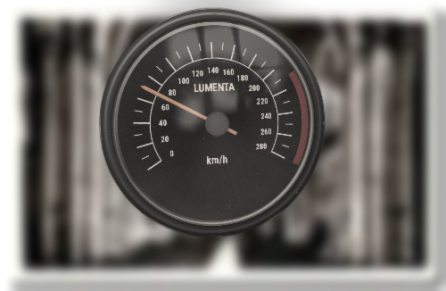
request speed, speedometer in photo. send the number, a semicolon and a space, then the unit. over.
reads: 70; km/h
